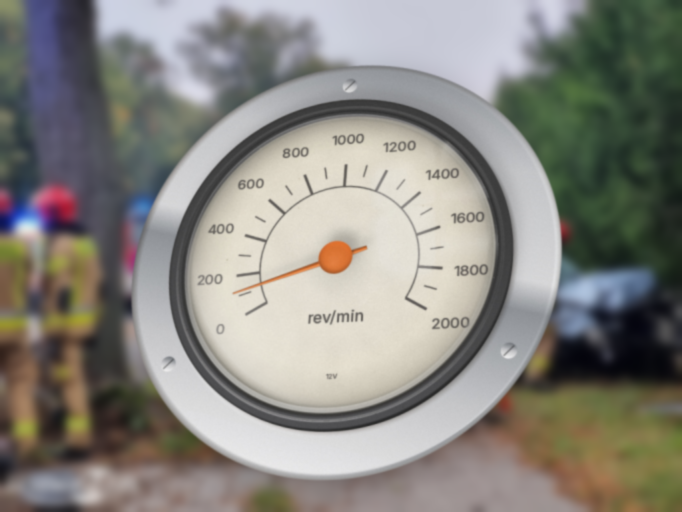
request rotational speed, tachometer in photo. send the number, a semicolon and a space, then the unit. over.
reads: 100; rpm
